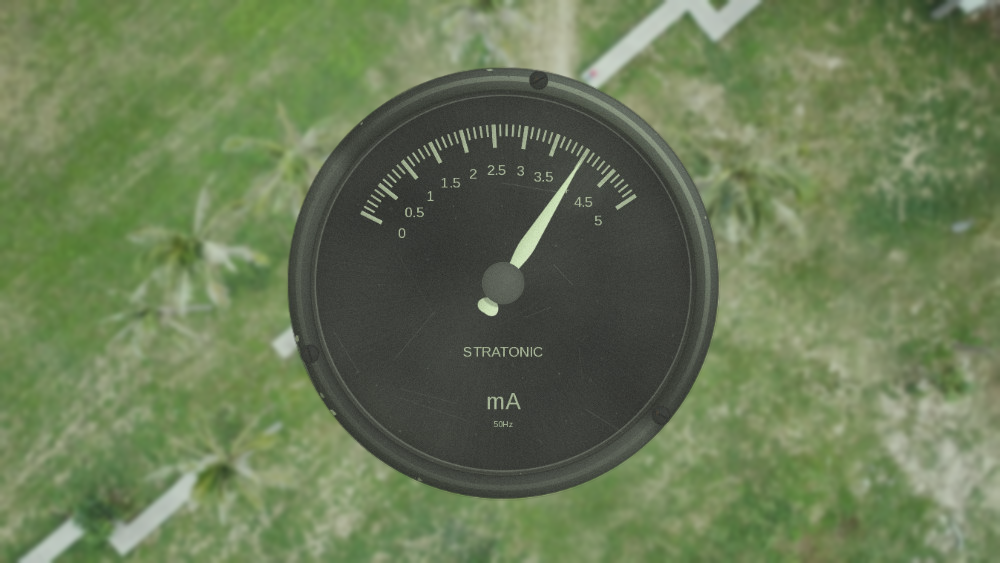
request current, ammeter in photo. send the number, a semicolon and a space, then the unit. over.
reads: 4; mA
